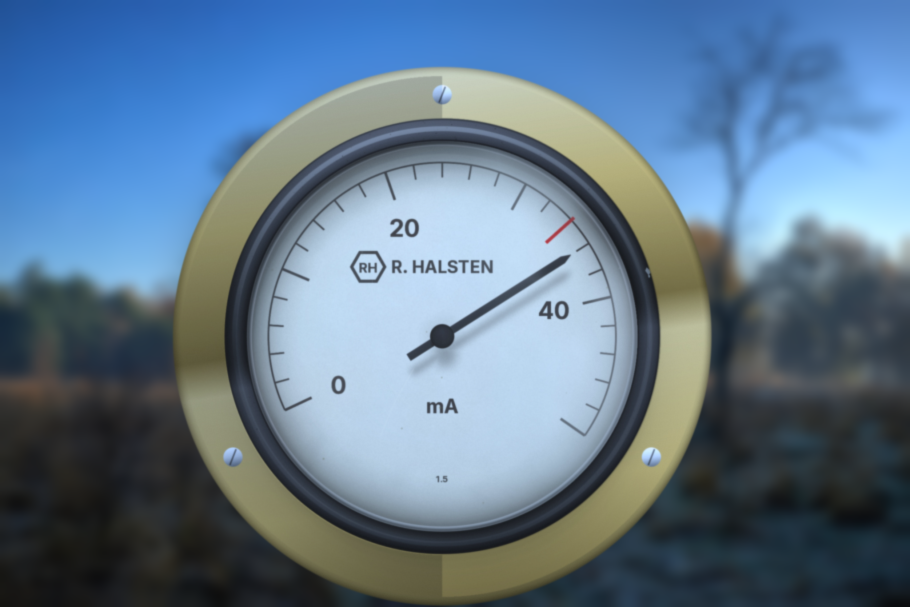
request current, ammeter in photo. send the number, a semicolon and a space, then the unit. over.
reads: 36; mA
